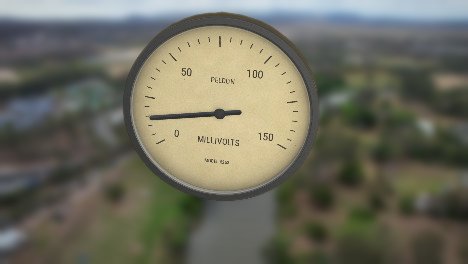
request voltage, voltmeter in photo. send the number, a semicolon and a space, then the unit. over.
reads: 15; mV
